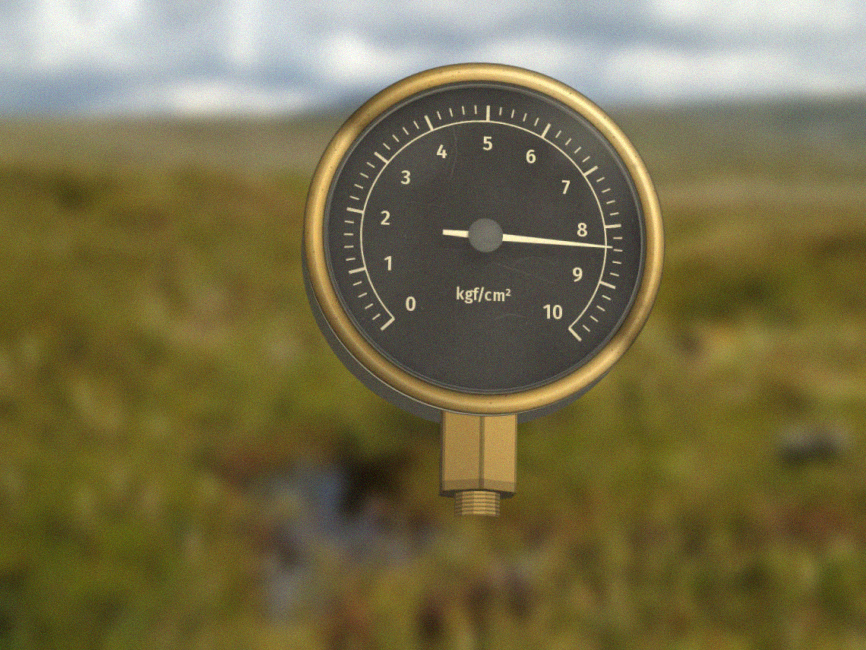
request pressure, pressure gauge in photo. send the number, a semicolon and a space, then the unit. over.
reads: 8.4; kg/cm²
